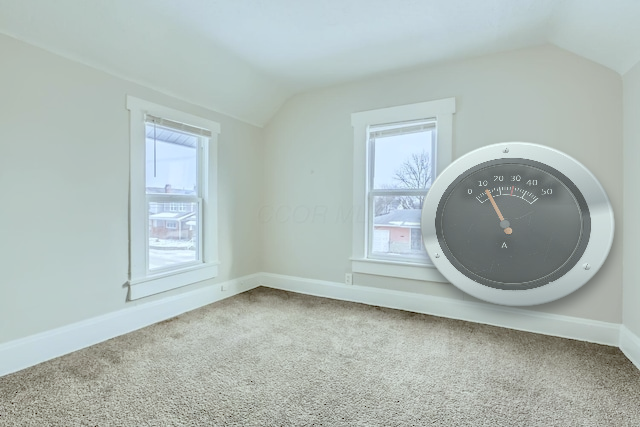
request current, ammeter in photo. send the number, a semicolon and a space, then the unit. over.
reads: 10; A
